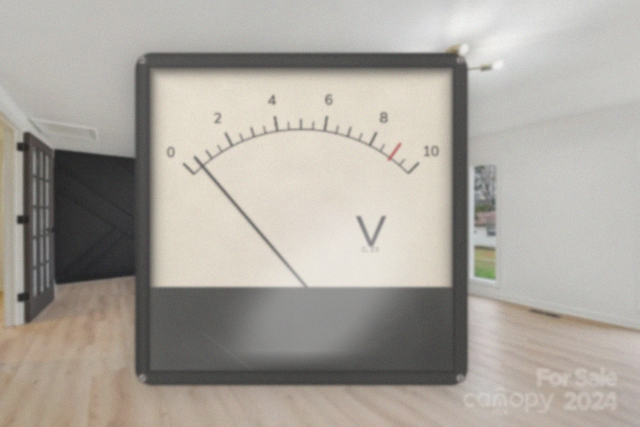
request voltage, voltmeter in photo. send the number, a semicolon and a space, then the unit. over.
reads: 0.5; V
